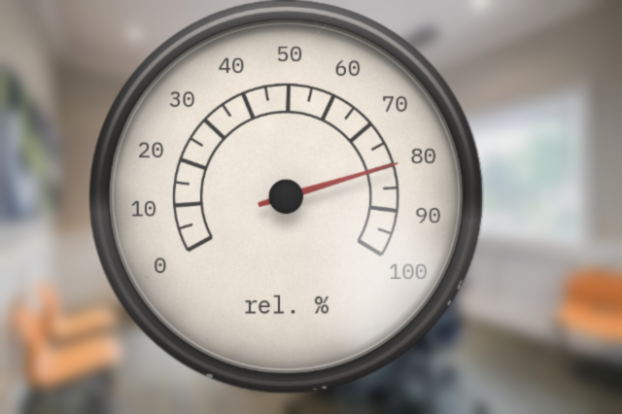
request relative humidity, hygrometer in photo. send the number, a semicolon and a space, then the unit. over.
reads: 80; %
